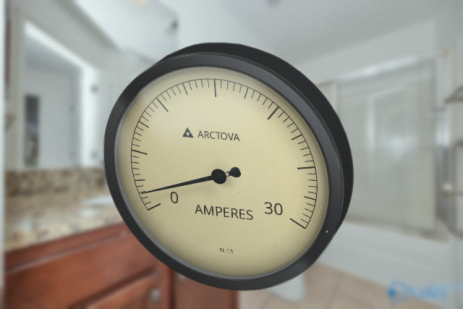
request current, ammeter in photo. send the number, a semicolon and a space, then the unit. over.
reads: 1.5; A
